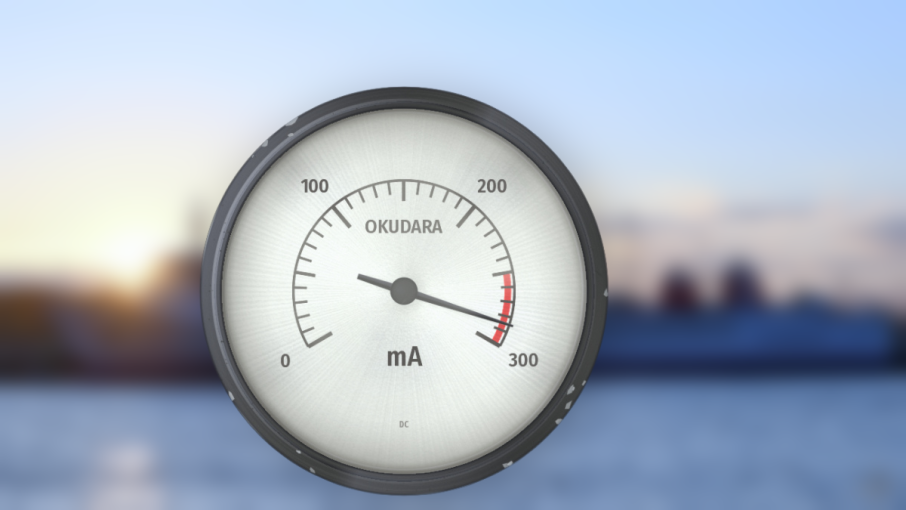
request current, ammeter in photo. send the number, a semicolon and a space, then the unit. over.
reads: 285; mA
